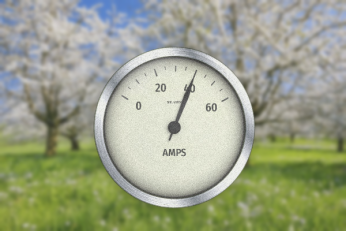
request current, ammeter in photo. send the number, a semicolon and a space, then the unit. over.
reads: 40; A
